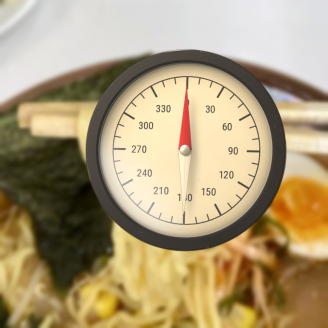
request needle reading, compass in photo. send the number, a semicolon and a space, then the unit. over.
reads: 0; °
